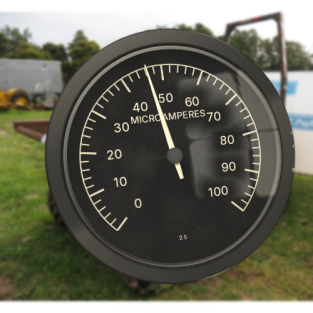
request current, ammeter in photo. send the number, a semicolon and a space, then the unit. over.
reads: 46; µA
